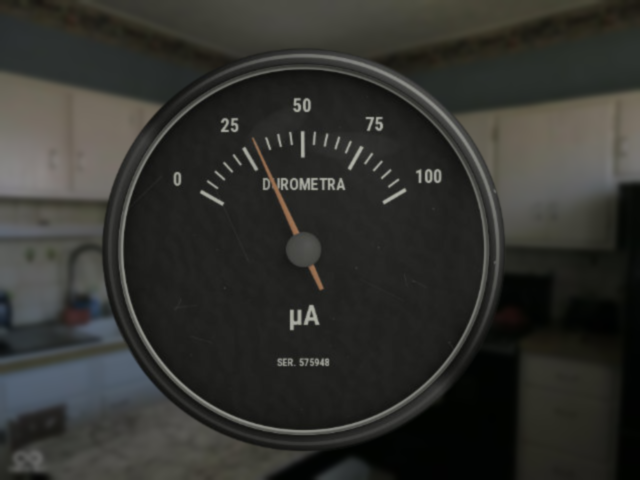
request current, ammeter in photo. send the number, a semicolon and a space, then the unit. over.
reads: 30; µA
